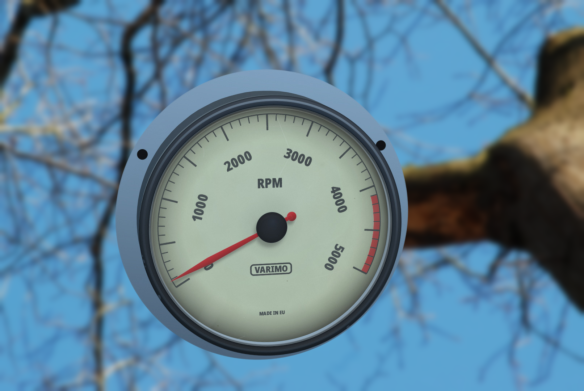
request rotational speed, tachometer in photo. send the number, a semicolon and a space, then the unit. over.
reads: 100; rpm
